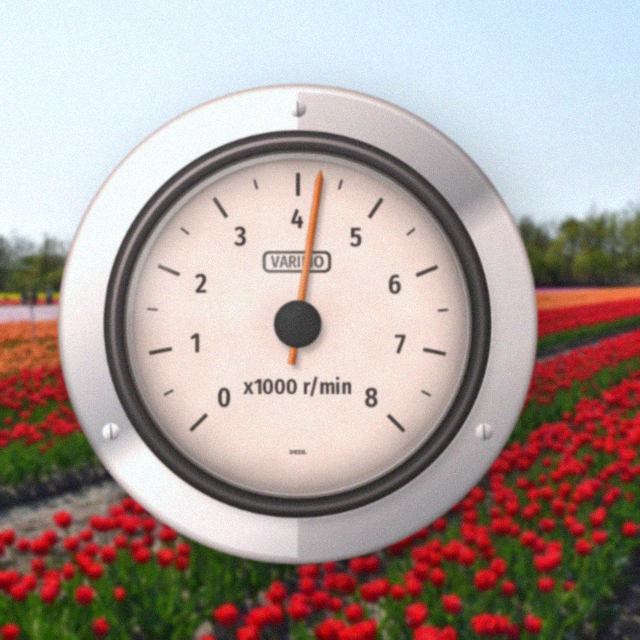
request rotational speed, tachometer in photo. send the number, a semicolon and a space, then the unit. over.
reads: 4250; rpm
